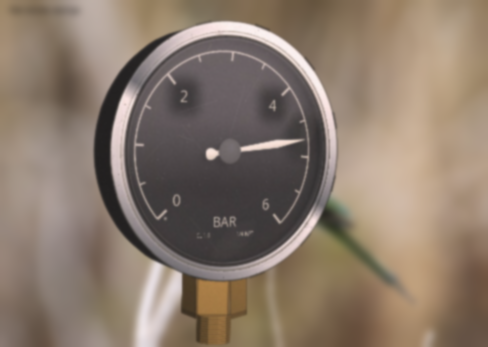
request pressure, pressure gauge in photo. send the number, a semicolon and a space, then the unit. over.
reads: 4.75; bar
